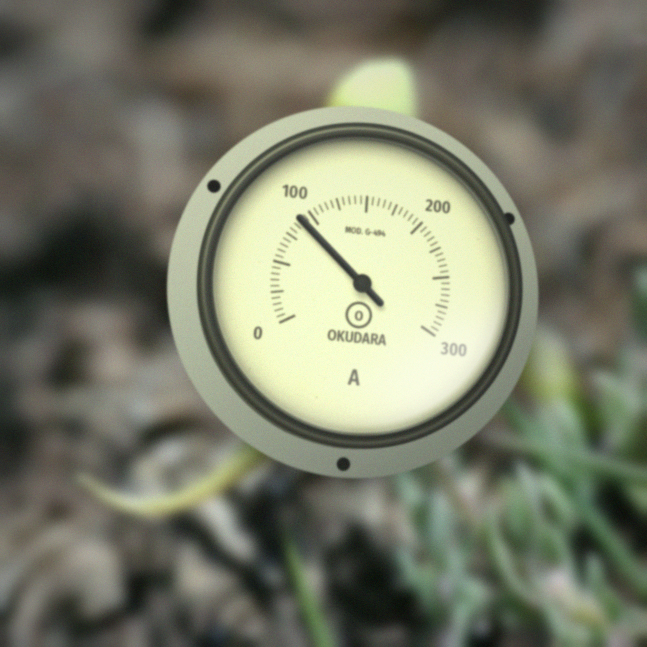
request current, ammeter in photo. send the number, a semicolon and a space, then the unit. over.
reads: 90; A
